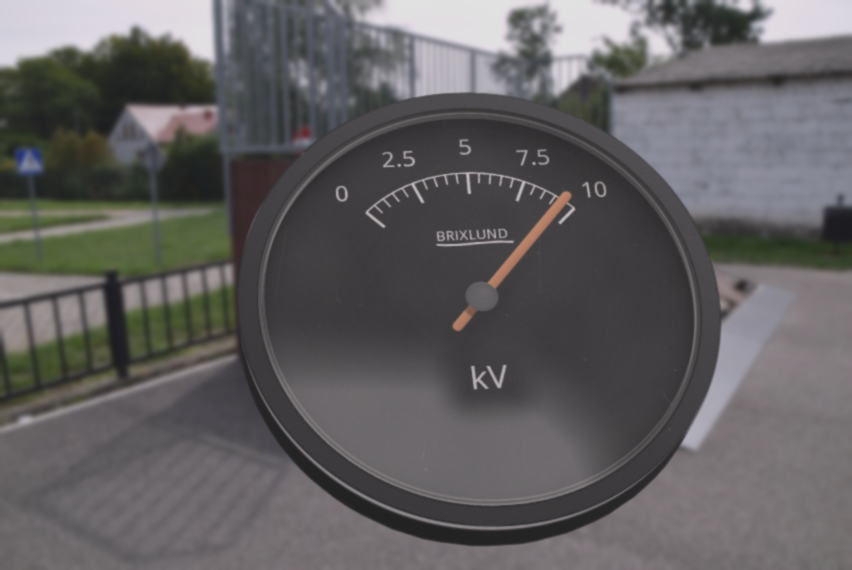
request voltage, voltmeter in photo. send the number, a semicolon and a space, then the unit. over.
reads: 9.5; kV
